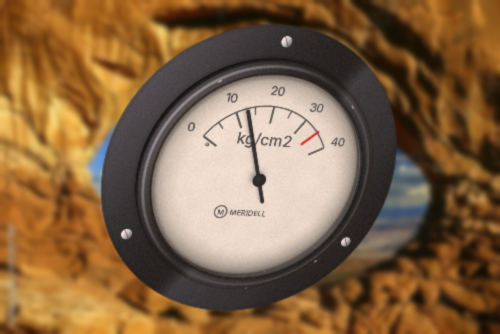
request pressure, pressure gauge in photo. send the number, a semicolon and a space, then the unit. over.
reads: 12.5; kg/cm²
